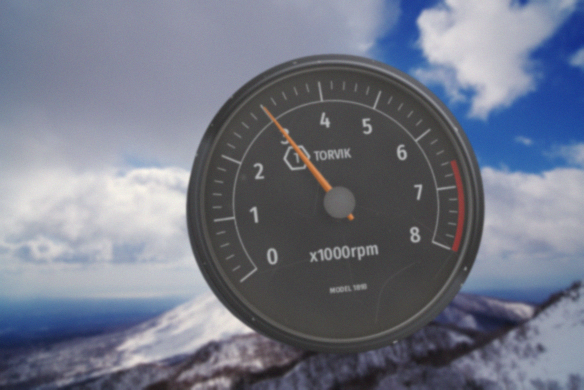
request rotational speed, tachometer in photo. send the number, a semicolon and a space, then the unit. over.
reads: 3000; rpm
